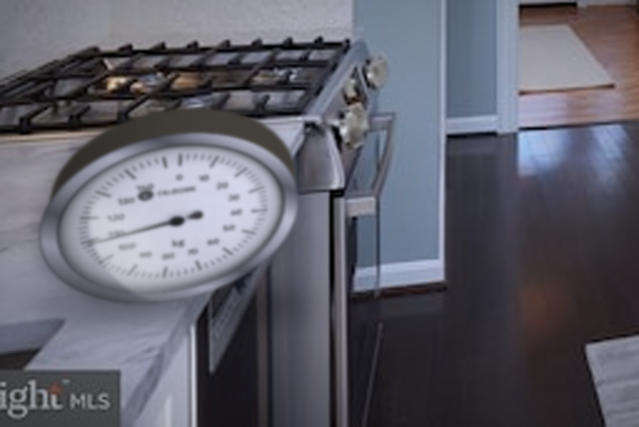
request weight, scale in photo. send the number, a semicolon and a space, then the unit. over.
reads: 110; kg
